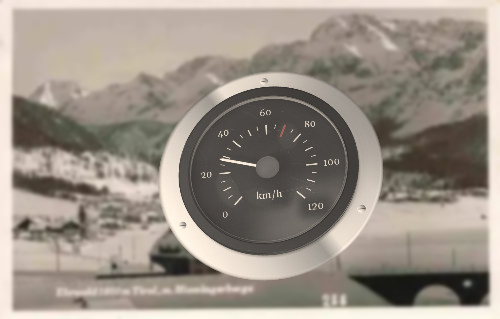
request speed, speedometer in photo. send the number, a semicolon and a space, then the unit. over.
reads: 27.5; km/h
